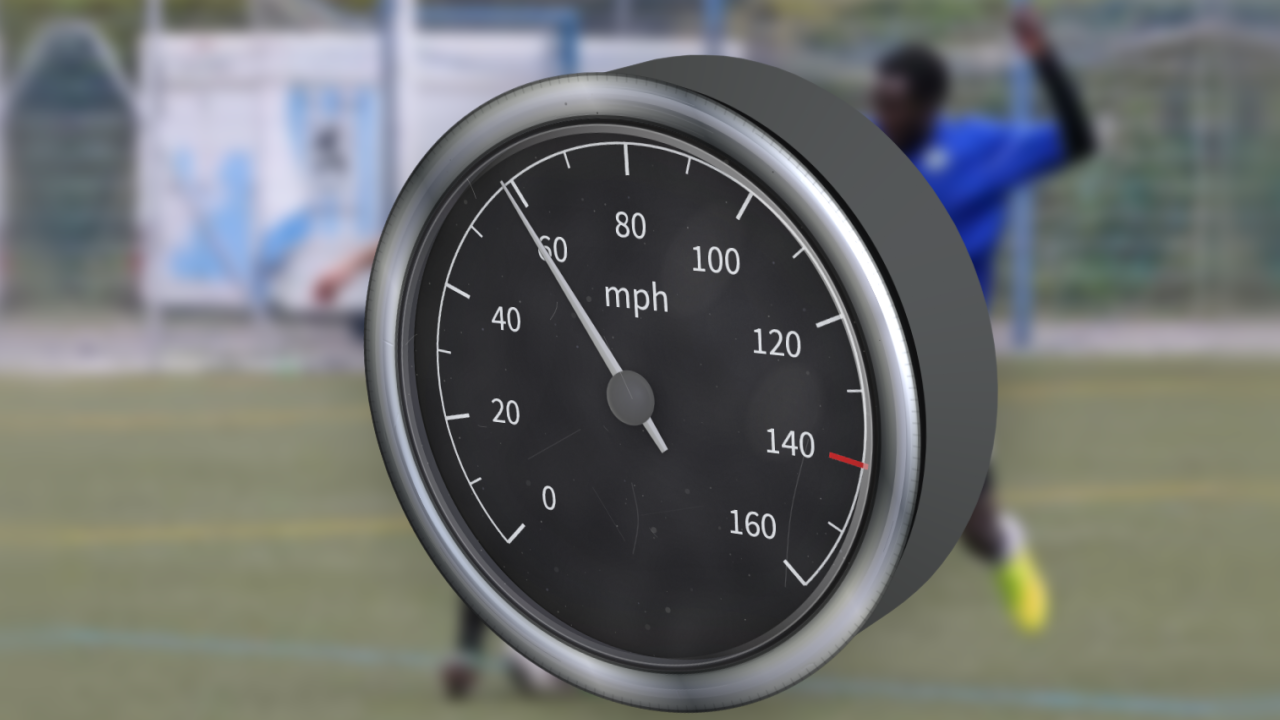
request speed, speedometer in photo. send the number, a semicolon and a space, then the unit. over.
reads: 60; mph
